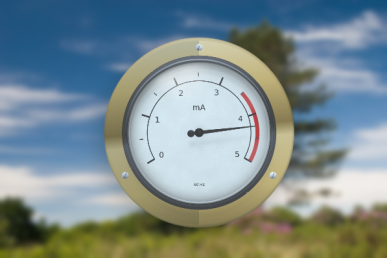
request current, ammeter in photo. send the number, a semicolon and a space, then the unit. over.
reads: 4.25; mA
